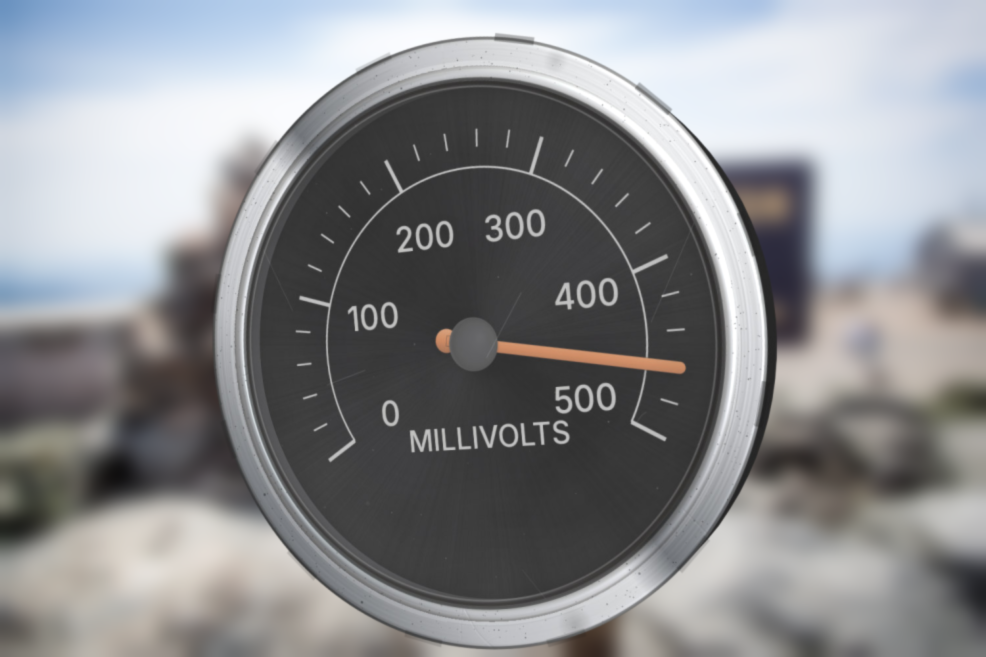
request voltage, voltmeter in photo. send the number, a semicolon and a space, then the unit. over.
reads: 460; mV
